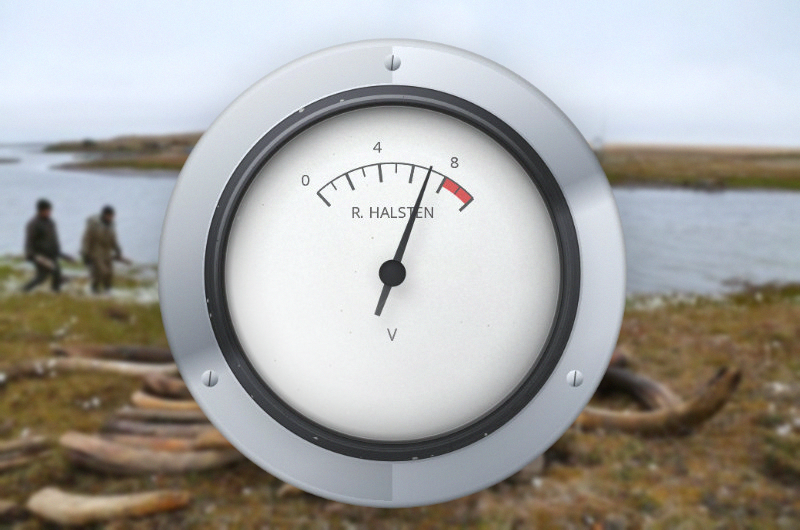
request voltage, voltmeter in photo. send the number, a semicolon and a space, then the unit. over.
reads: 7; V
